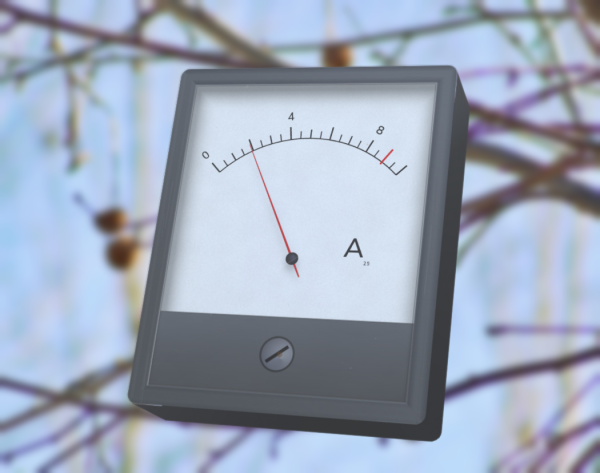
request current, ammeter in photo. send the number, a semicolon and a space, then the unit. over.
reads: 2; A
